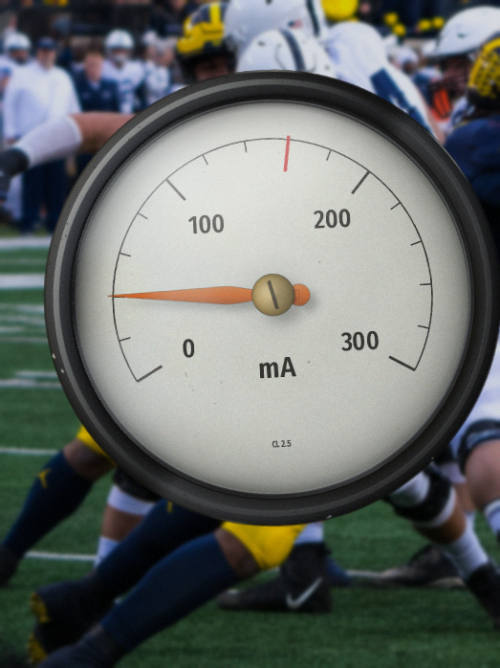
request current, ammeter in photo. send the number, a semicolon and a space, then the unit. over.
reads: 40; mA
